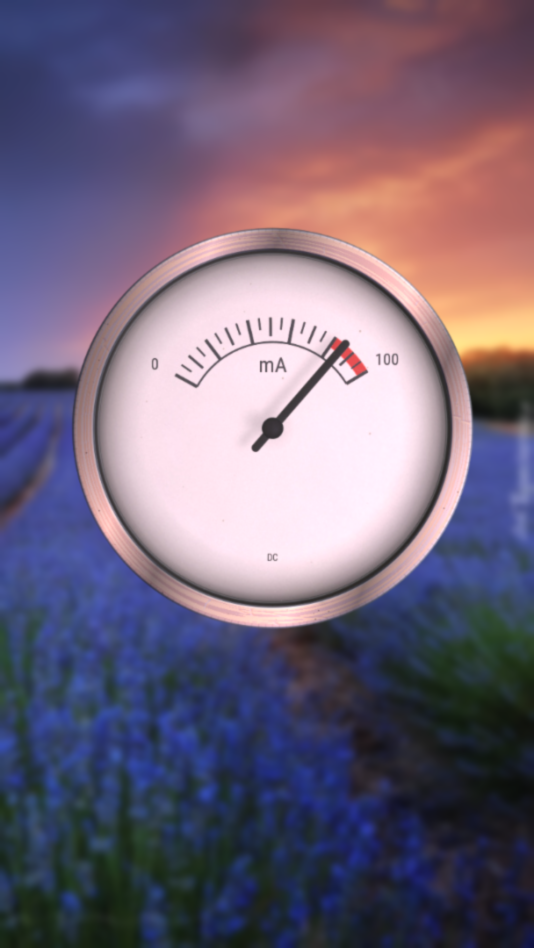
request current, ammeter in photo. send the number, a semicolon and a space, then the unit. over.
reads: 85; mA
